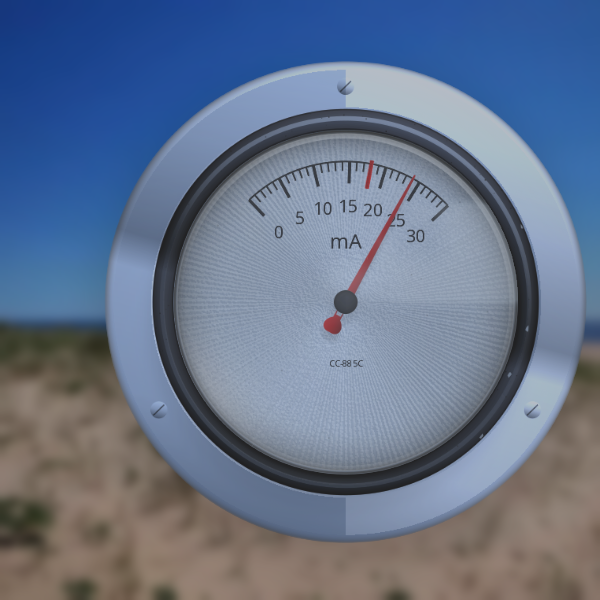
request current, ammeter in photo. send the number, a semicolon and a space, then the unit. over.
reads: 24; mA
